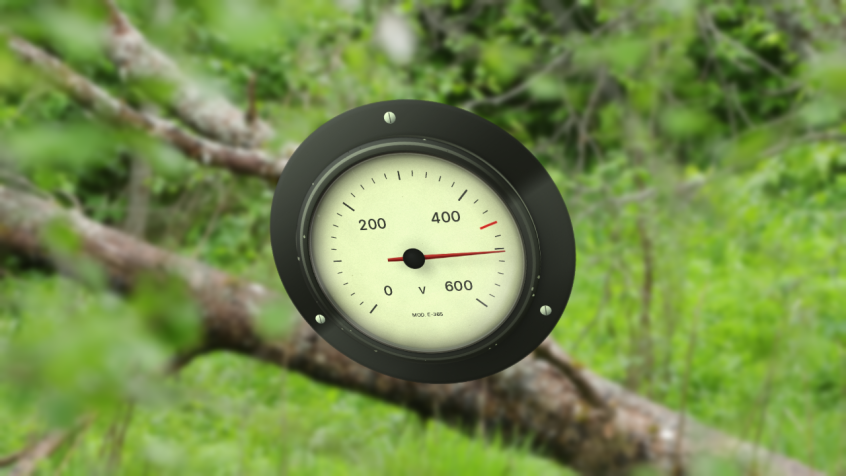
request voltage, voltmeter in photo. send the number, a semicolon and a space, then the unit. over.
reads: 500; V
